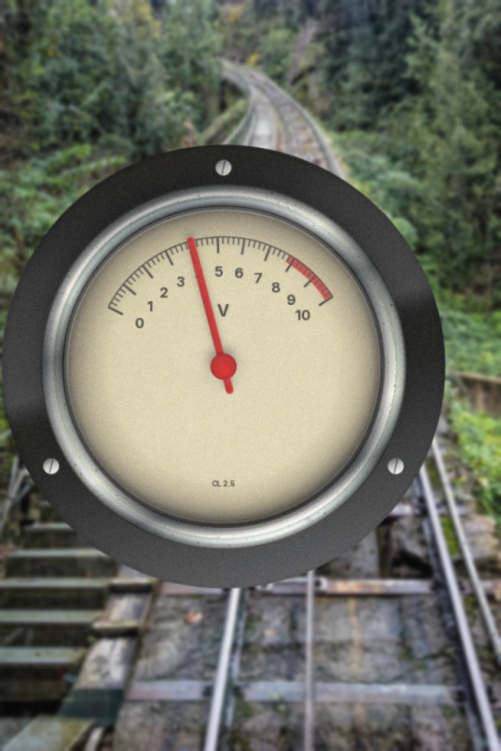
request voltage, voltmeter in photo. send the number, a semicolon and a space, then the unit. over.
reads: 4; V
